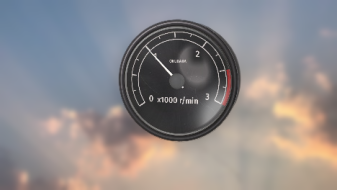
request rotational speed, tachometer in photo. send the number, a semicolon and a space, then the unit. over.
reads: 1000; rpm
